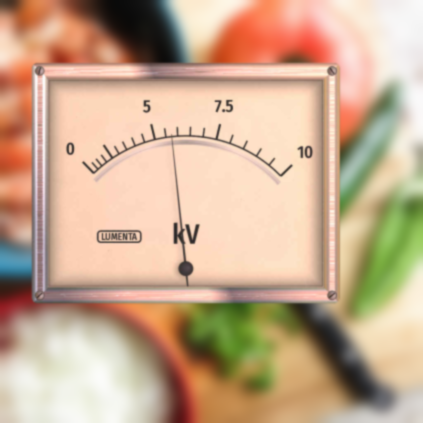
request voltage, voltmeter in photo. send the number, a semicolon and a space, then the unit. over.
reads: 5.75; kV
